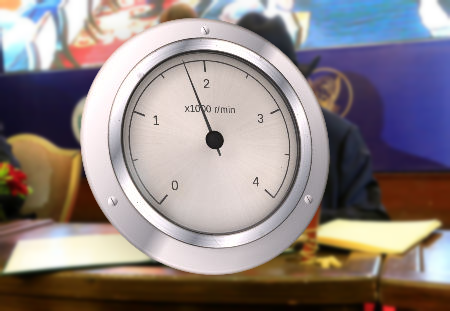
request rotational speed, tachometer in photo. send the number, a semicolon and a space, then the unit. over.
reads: 1750; rpm
